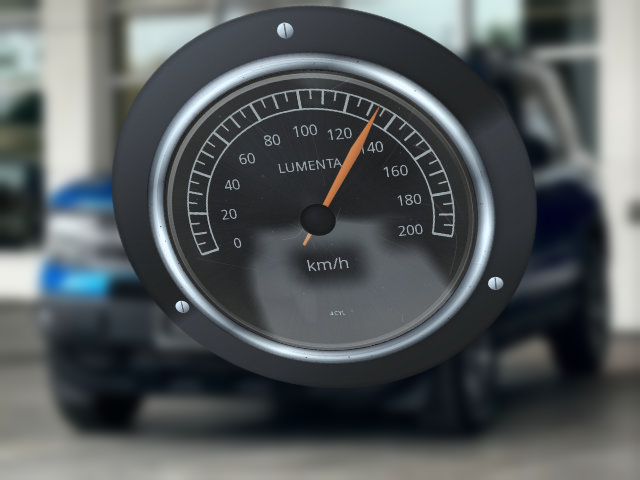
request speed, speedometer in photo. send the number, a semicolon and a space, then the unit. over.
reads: 132.5; km/h
